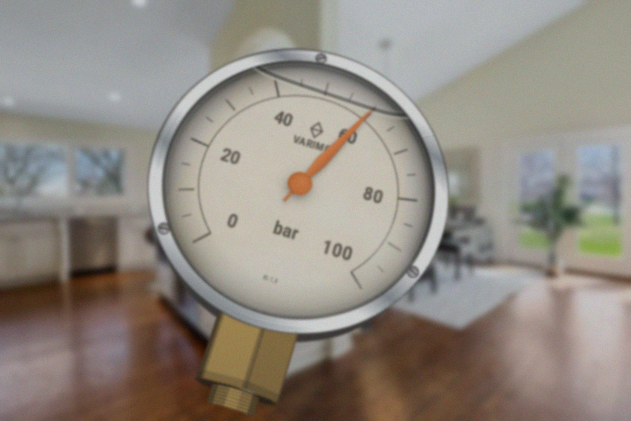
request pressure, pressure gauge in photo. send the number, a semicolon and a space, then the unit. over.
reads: 60; bar
